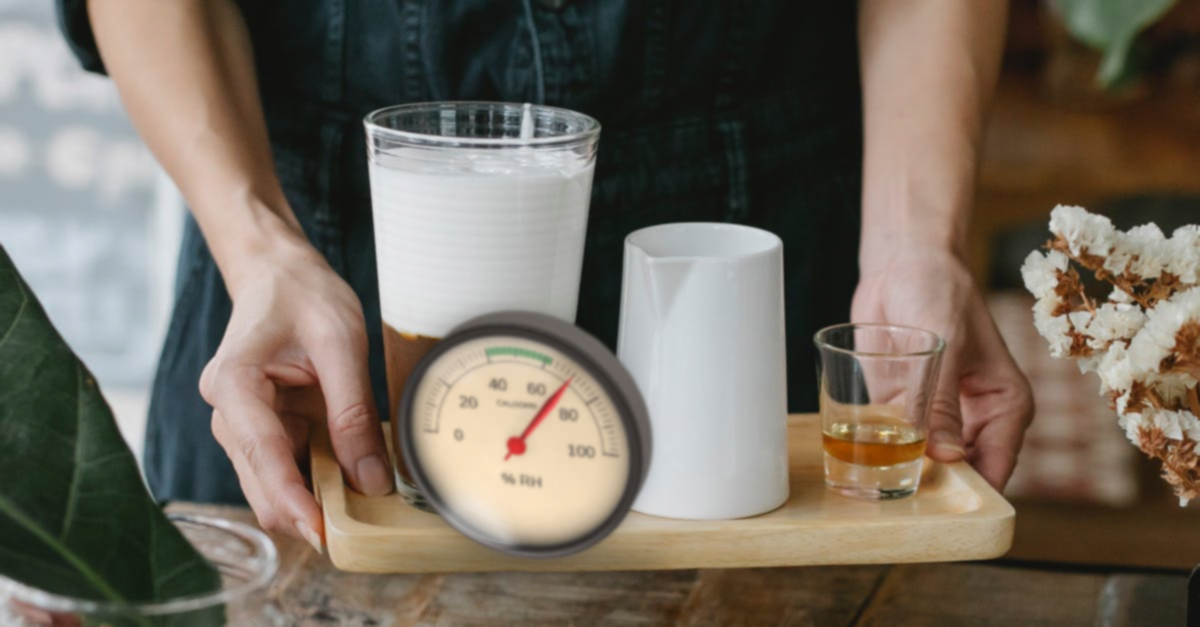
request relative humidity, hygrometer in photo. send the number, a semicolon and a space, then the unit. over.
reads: 70; %
